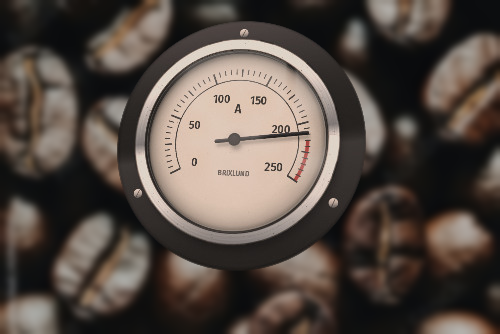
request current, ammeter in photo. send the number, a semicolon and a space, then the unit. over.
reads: 210; A
